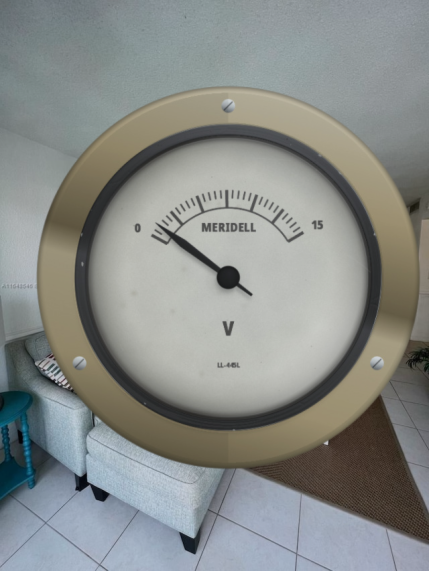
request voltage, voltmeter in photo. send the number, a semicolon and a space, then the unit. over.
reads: 1; V
